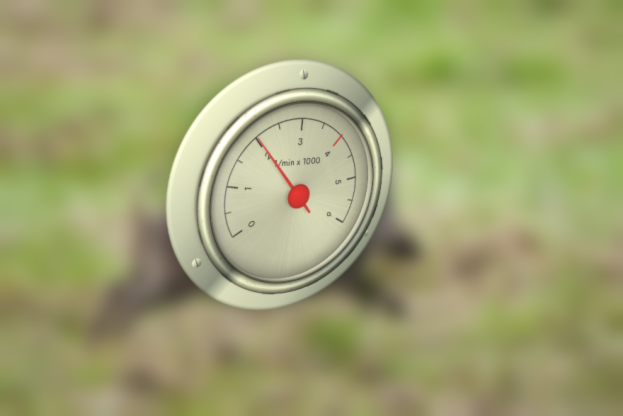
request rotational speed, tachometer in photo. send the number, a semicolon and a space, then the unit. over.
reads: 2000; rpm
